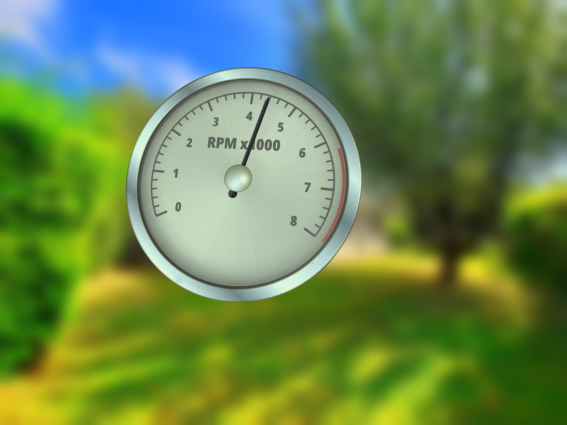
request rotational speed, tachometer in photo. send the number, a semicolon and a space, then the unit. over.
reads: 4400; rpm
